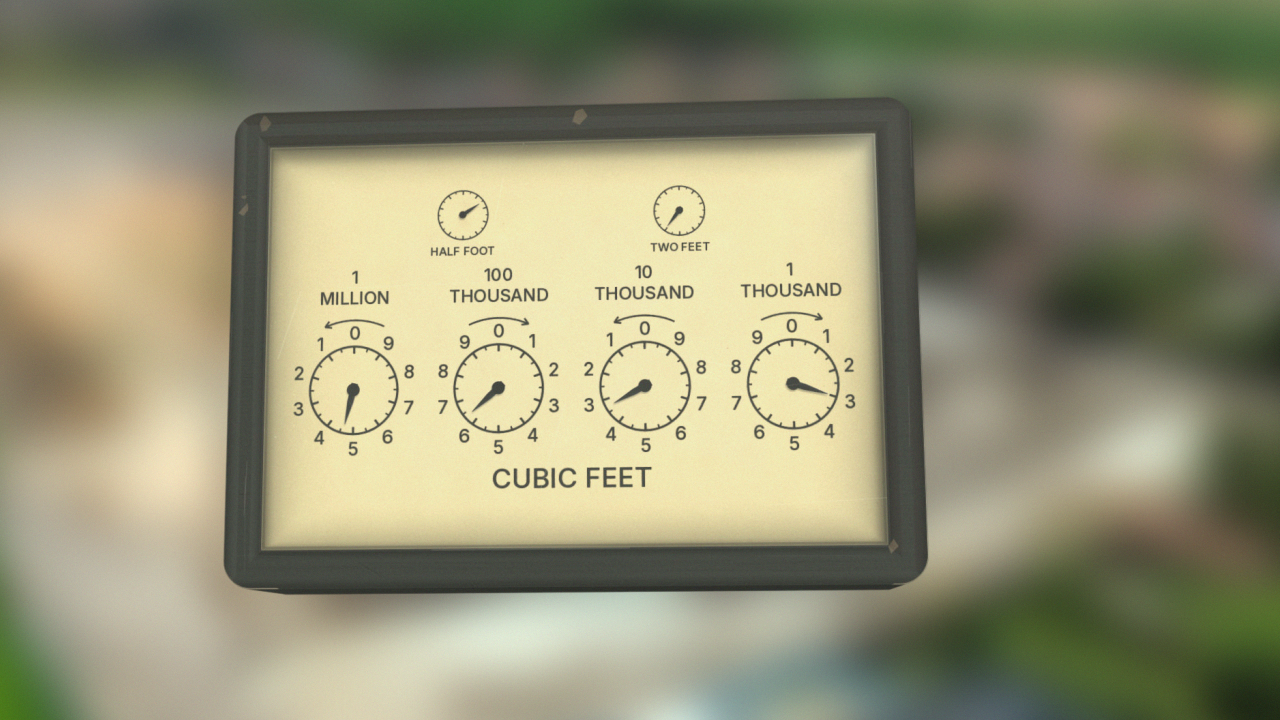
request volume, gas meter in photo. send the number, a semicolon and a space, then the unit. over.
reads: 463300; ft³
